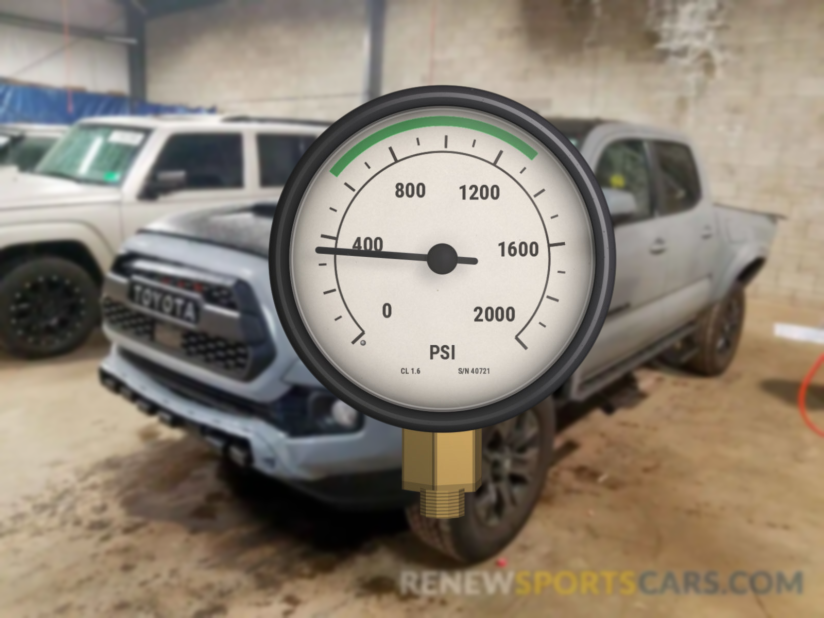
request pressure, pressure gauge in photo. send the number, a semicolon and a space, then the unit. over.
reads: 350; psi
